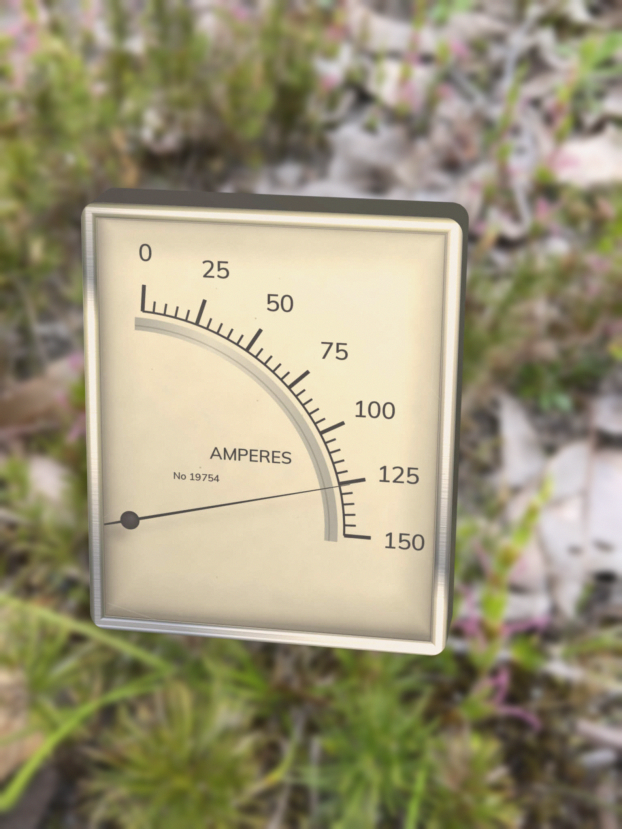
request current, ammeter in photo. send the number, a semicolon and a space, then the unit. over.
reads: 125; A
